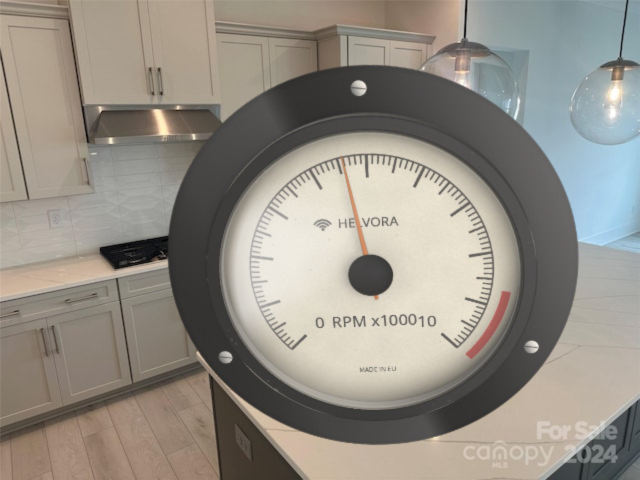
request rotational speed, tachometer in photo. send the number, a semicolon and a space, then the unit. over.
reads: 4600; rpm
